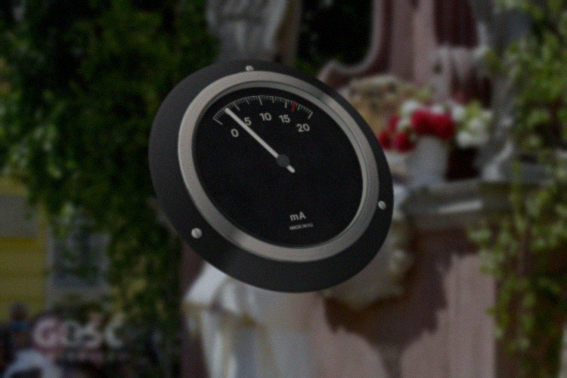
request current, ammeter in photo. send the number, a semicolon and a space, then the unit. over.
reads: 2.5; mA
